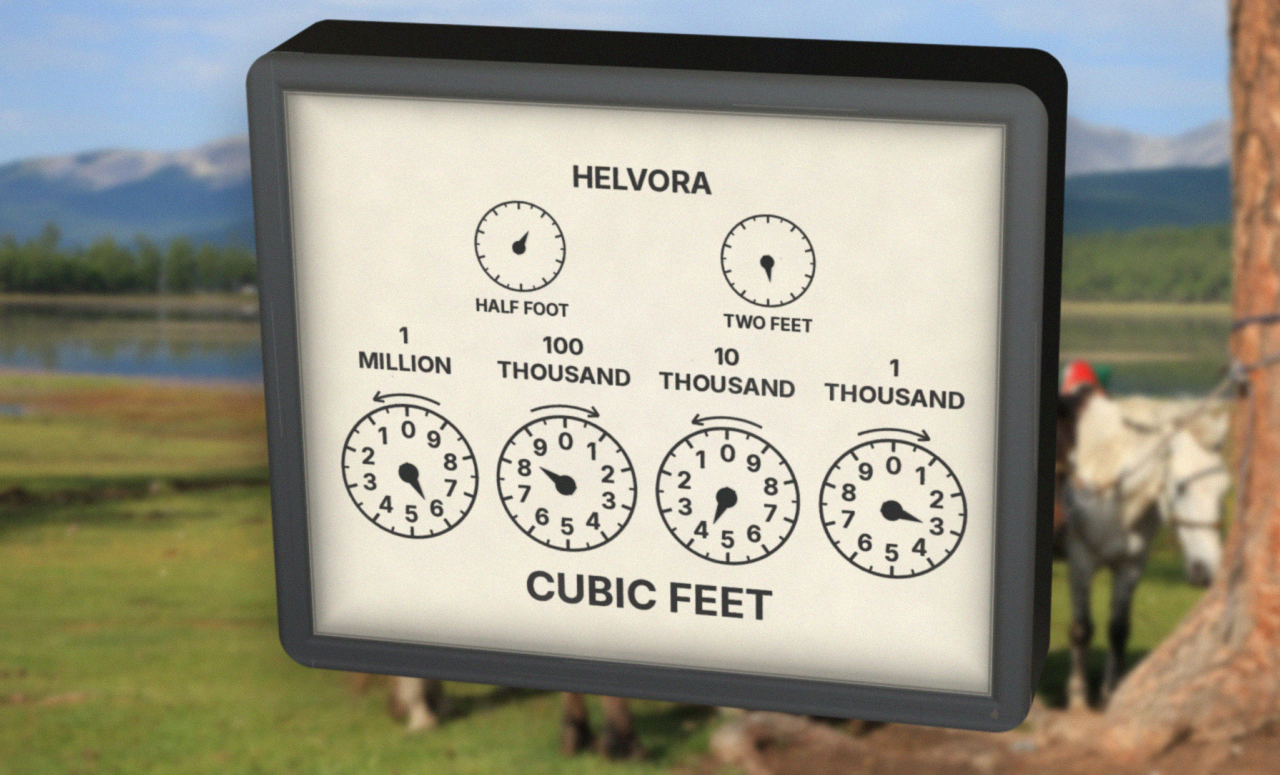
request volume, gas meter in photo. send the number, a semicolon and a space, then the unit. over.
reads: 584300; ft³
